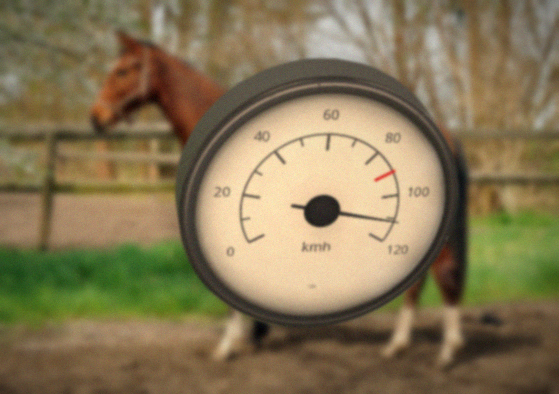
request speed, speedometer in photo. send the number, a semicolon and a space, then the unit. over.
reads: 110; km/h
